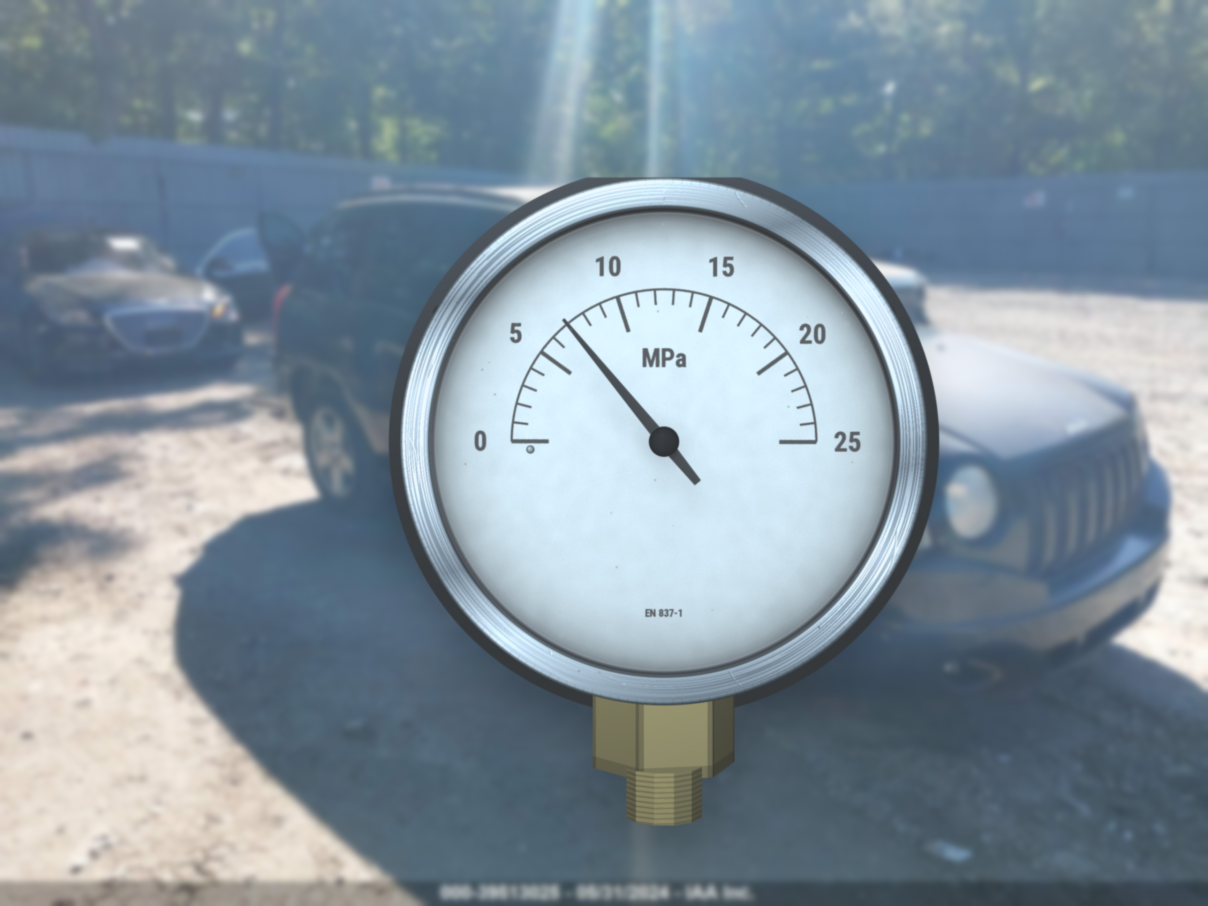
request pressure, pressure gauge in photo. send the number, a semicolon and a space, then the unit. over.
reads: 7; MPa
